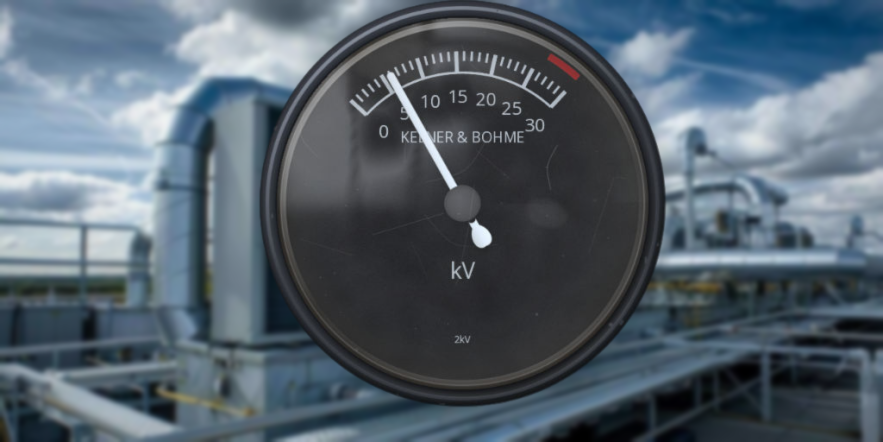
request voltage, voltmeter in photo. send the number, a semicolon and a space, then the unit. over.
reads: 6; kV
